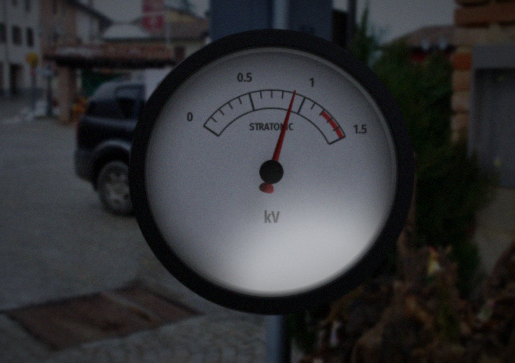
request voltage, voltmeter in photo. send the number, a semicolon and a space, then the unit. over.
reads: 0.9; kV
